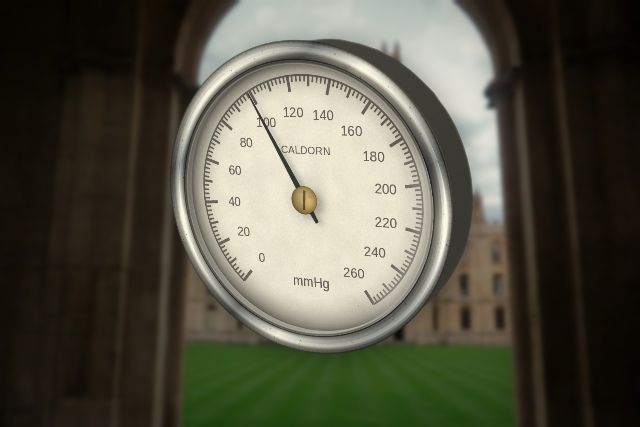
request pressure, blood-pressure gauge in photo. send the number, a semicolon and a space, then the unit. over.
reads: 100; mmHg
